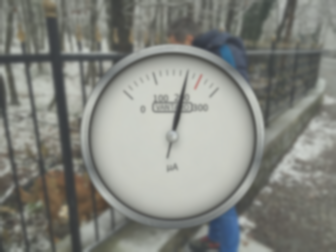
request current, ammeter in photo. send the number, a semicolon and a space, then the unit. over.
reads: 200; µA
